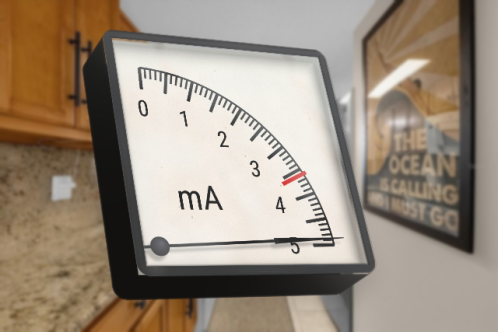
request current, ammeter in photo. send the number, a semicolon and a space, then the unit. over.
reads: 4.9; mA
